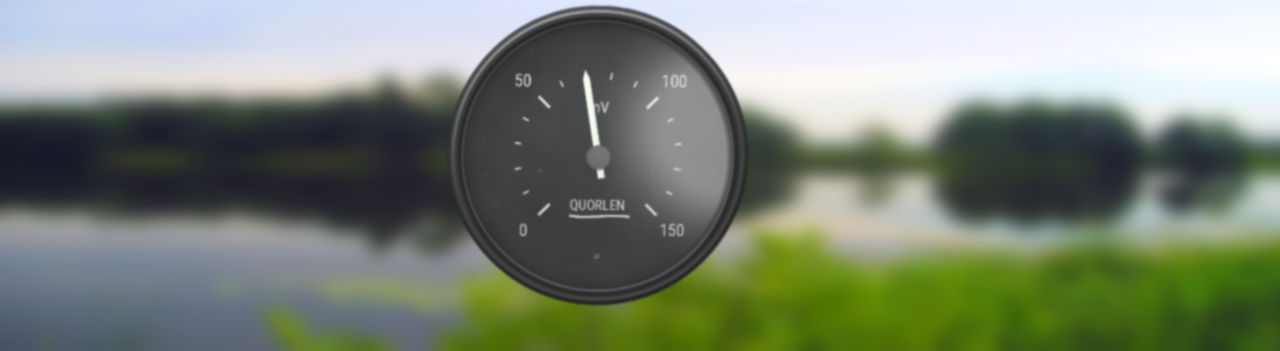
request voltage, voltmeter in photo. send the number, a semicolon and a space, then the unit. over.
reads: 70; mV
